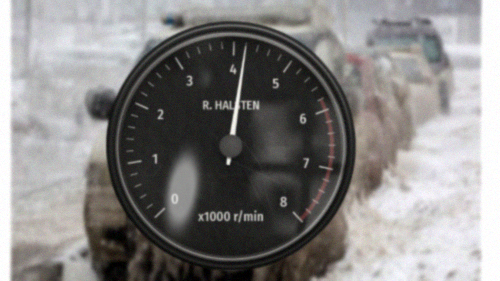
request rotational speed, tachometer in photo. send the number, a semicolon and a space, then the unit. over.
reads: 4200; rpm
